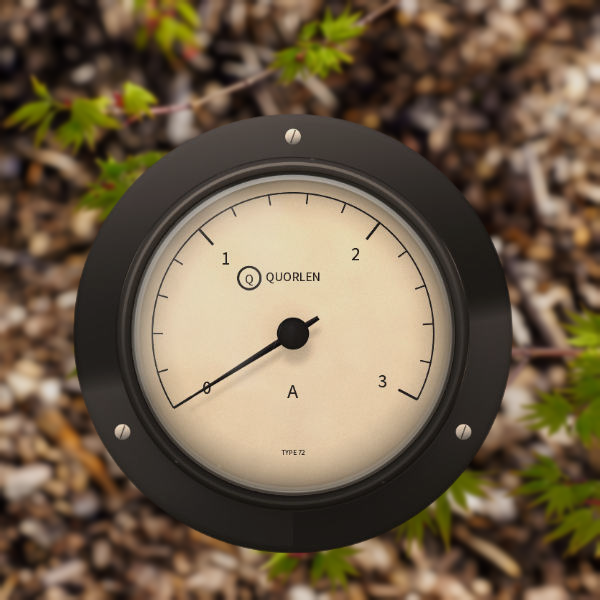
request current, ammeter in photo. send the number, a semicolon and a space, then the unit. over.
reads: 0; A
